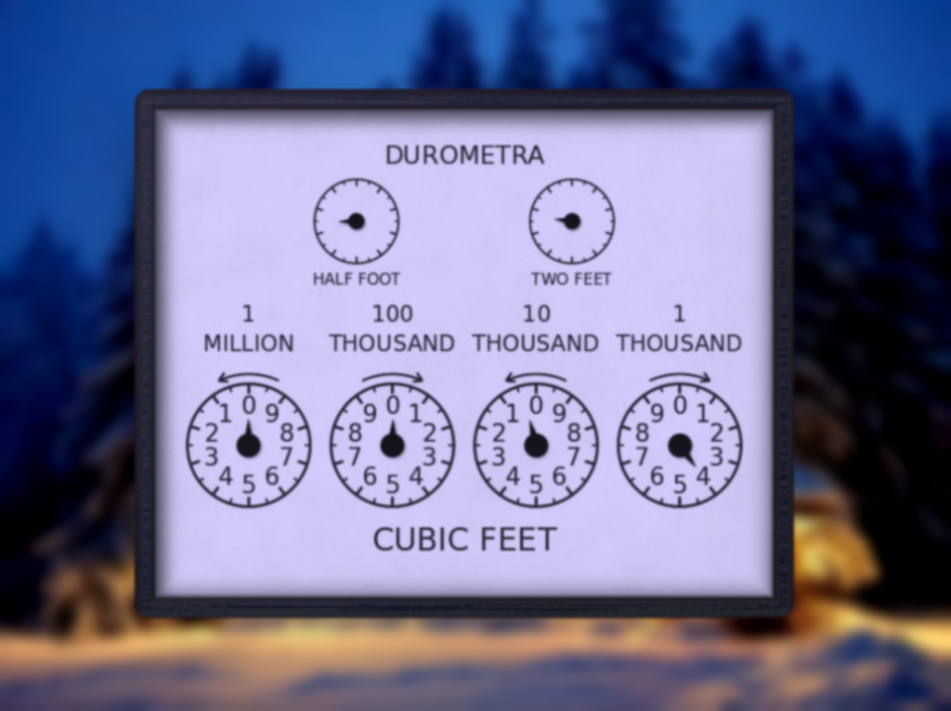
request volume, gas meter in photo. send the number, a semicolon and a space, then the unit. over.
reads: 400; ft³
